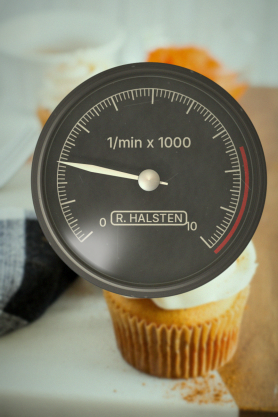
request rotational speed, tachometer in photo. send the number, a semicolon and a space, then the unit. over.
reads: 2000; rpm
